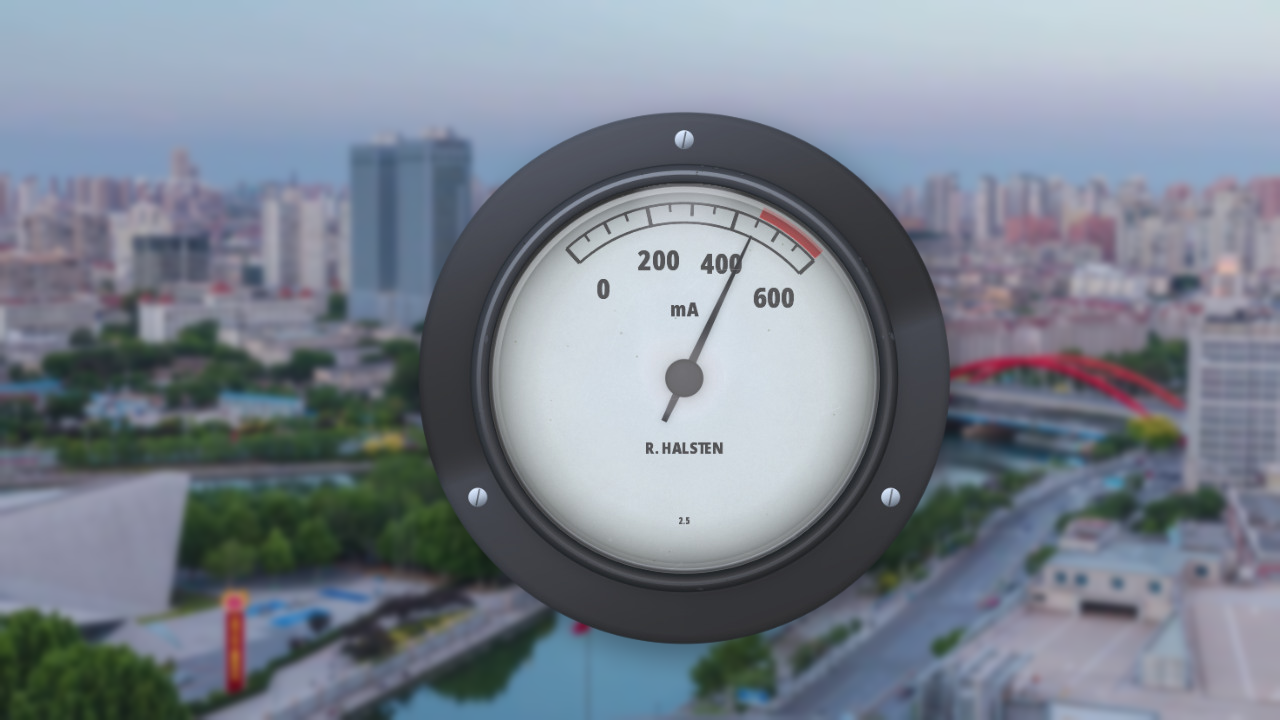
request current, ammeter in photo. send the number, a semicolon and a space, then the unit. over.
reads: 450; mA
